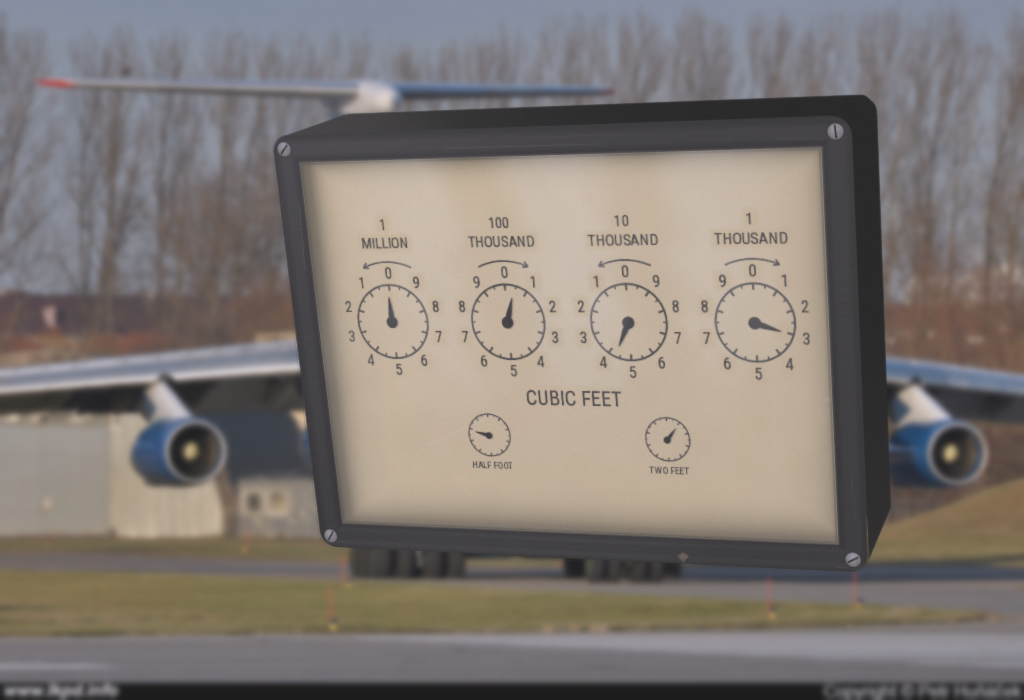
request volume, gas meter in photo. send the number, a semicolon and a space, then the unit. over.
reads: 4300; ft³
